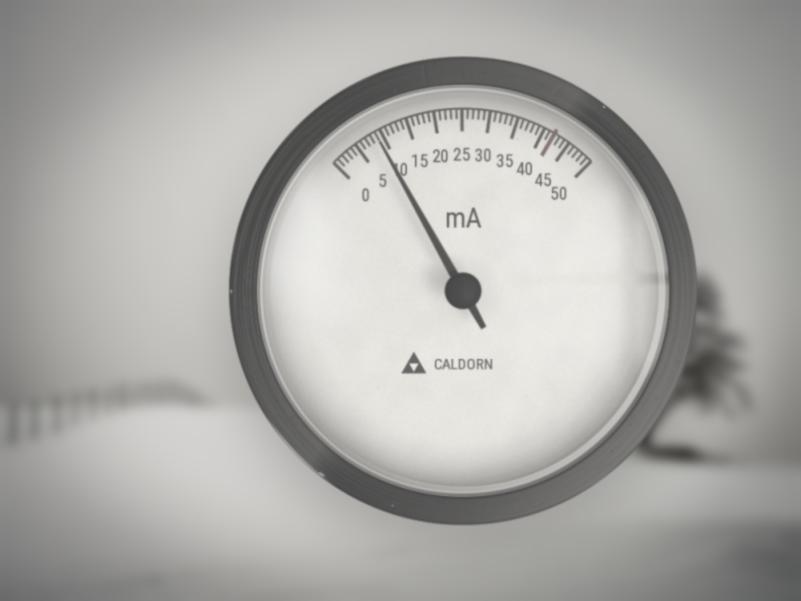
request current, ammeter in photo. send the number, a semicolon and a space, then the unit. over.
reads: 9; mA
